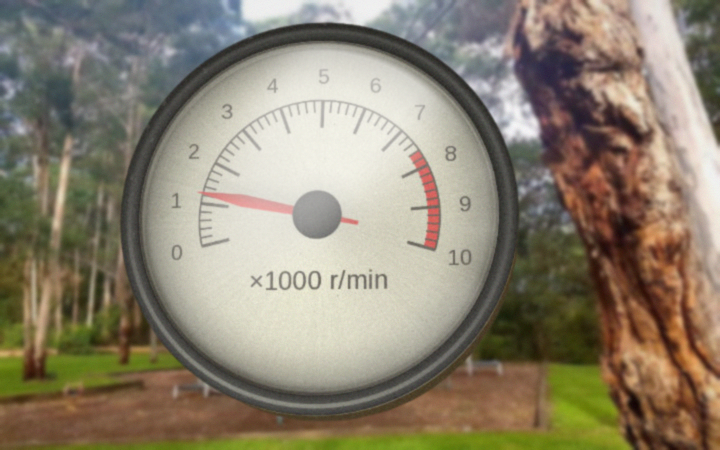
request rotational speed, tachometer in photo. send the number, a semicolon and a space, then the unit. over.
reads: 1200; rpm
